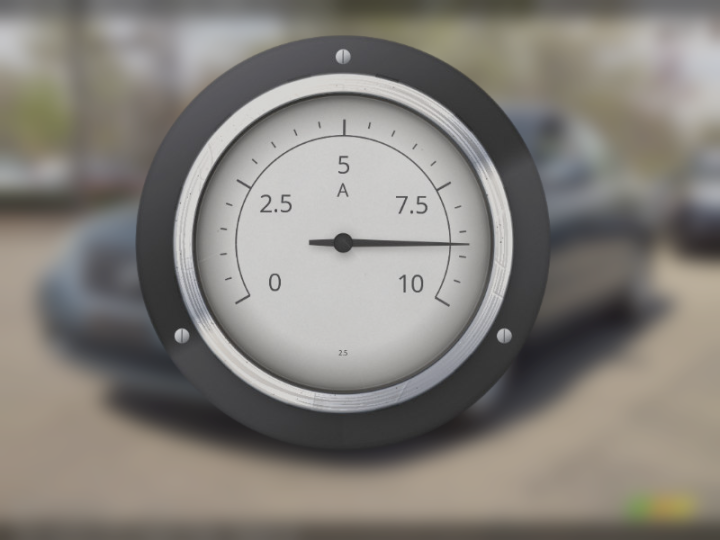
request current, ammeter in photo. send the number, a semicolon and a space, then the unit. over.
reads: 8.75; A
